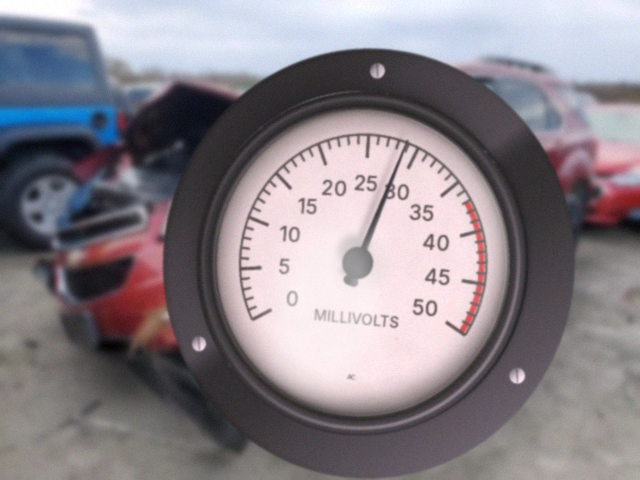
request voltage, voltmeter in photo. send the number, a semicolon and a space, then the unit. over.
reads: 29; mV
